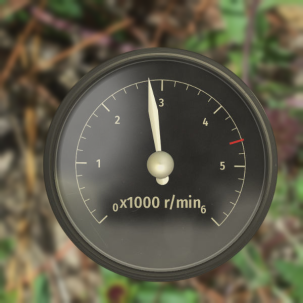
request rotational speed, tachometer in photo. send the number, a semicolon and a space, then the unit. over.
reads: 2800; rpm
